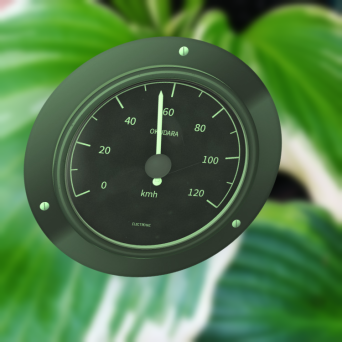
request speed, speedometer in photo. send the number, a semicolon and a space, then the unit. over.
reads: 55; km/h
